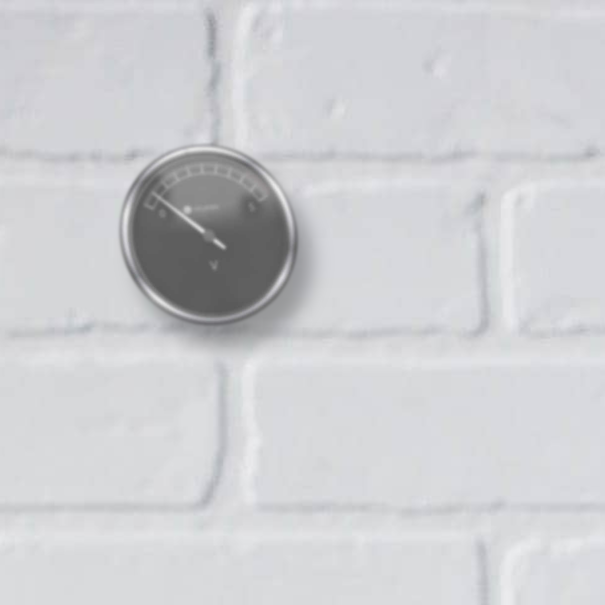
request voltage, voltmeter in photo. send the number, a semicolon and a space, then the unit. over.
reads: 0.5; V
